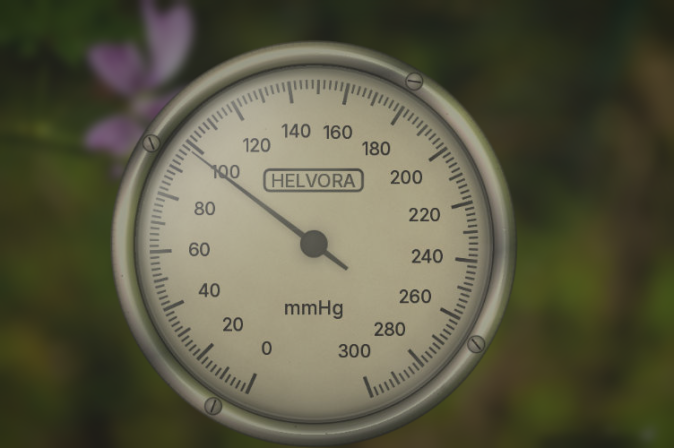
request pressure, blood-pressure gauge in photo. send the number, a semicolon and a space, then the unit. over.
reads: 98; mmHg
